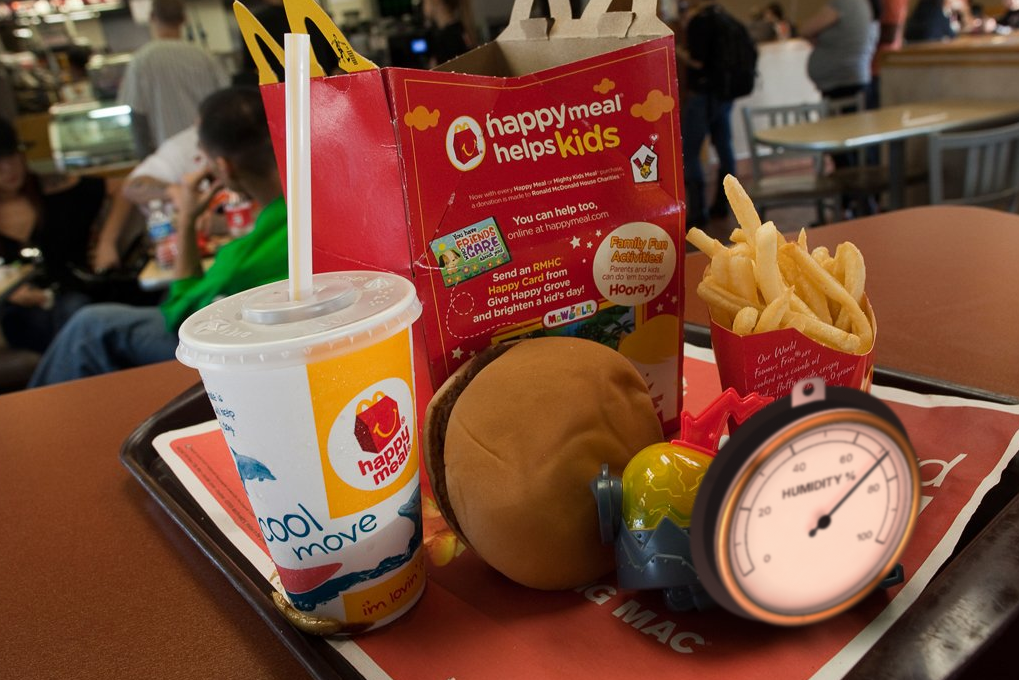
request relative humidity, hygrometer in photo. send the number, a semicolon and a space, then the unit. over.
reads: 70; %
